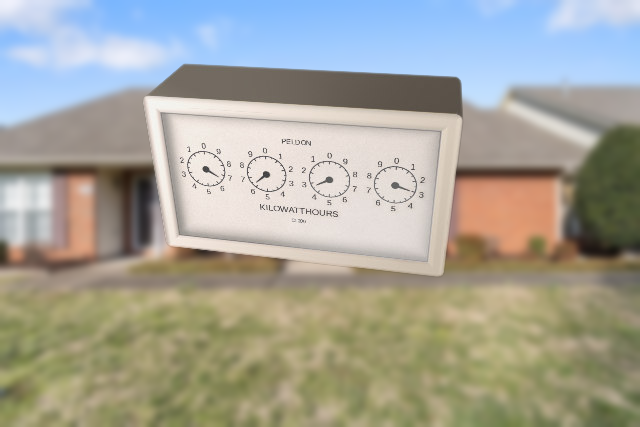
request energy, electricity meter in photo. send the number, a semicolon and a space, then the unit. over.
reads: 6633; kWh
